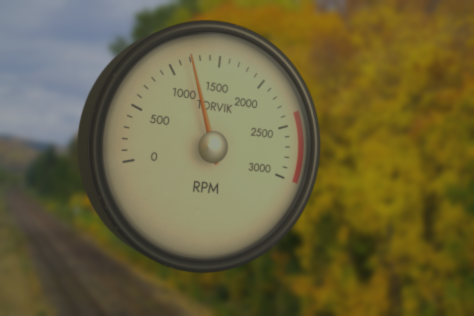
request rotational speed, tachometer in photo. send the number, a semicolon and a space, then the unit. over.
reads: 1200; rpm
